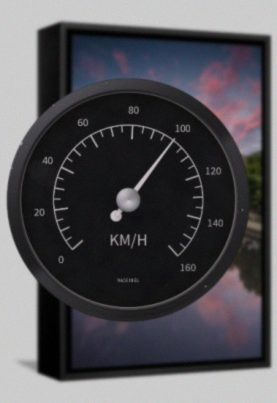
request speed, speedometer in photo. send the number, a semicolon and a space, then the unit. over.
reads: 100; km/h
